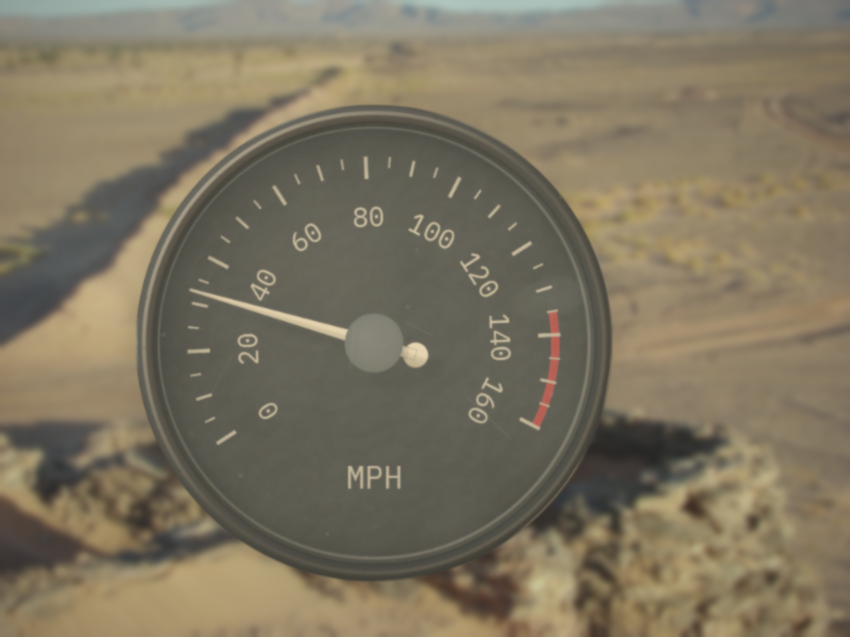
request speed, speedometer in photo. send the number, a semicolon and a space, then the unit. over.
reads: 32.5; mph
